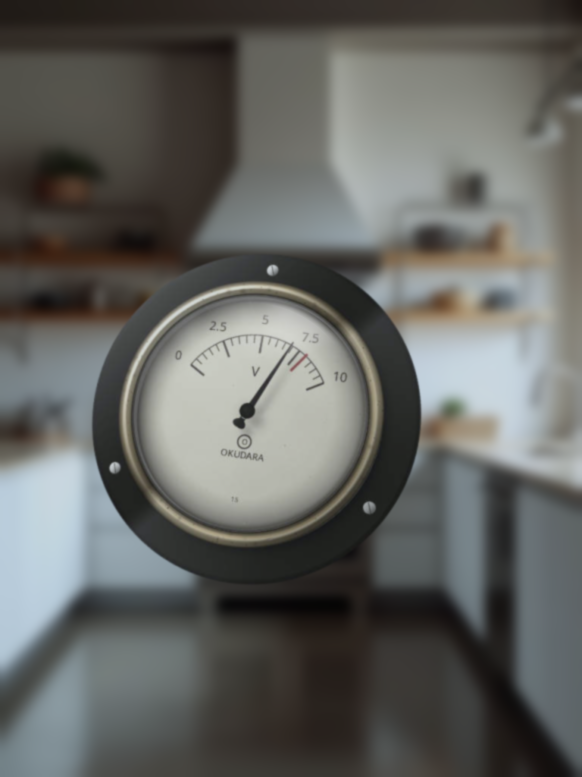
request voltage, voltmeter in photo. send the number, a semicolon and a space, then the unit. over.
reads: 7; V
